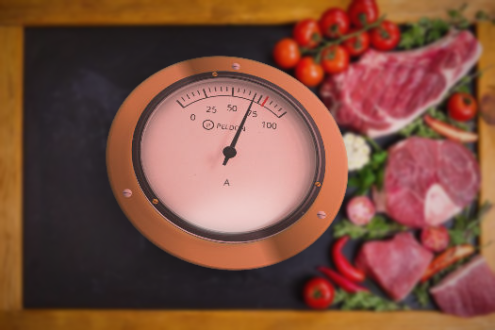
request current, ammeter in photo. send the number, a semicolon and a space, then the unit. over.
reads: 70; A
